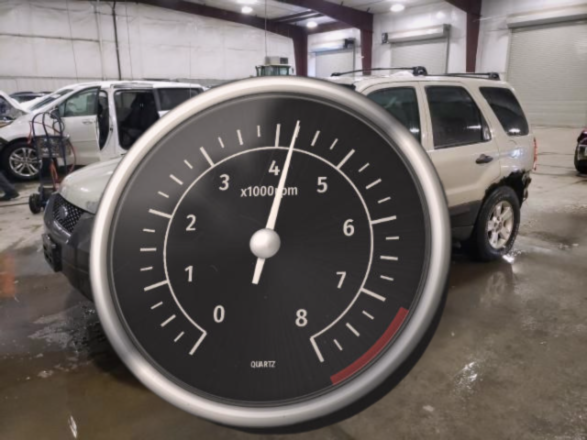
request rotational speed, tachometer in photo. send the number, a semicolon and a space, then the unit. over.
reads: 4250; rpm
